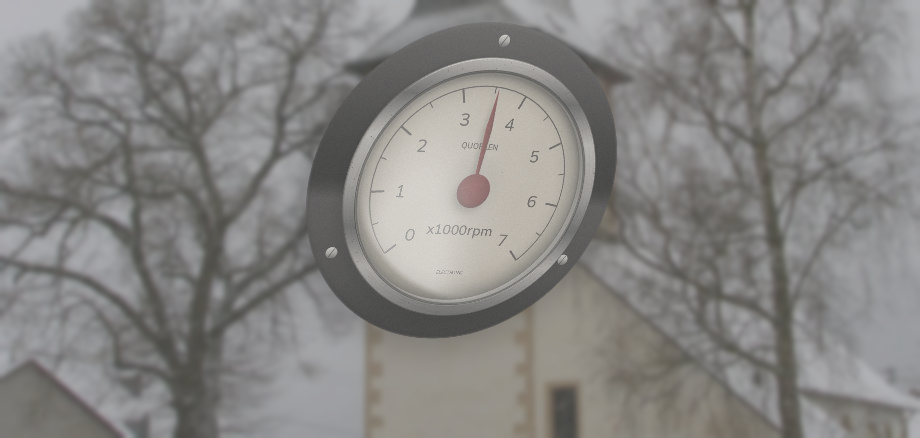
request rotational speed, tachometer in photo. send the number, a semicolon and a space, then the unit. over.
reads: 3500; rpm
